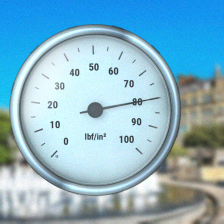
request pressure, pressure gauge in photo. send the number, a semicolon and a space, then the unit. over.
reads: 80; psi
